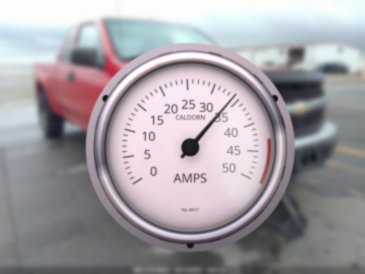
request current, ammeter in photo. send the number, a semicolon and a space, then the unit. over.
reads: 34; A
